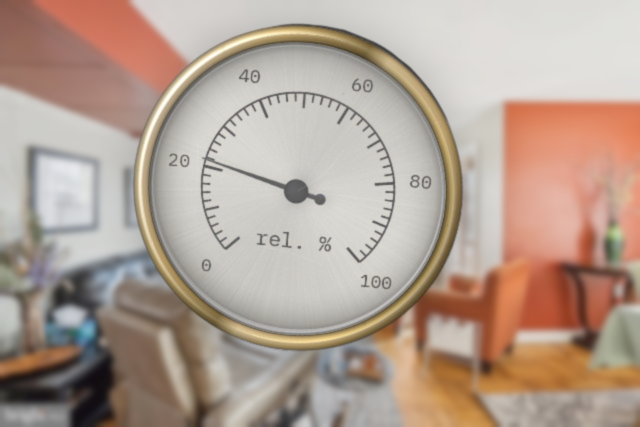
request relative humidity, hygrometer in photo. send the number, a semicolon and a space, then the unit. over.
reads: 22; %
